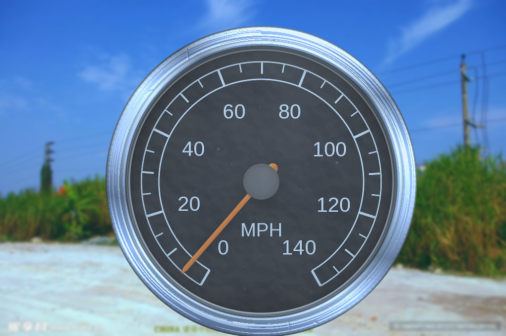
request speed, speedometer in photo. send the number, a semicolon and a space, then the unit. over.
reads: 5; mph
